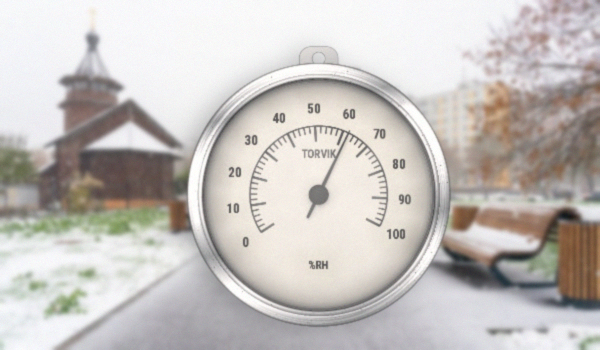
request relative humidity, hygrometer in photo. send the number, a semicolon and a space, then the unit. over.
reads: 62; %
